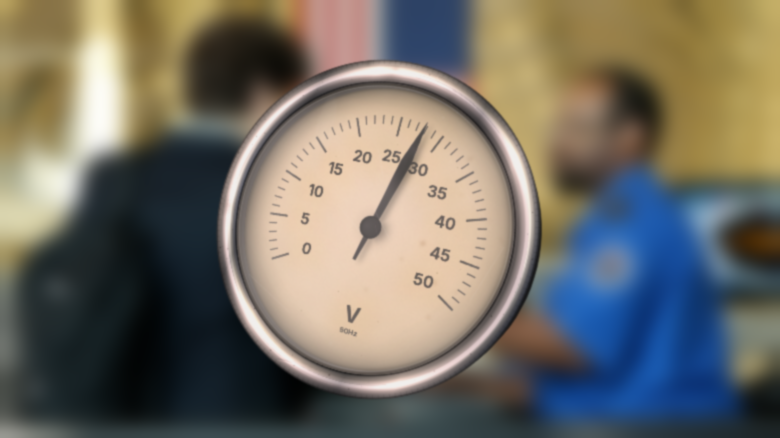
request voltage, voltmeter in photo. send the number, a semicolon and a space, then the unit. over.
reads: 28; V
